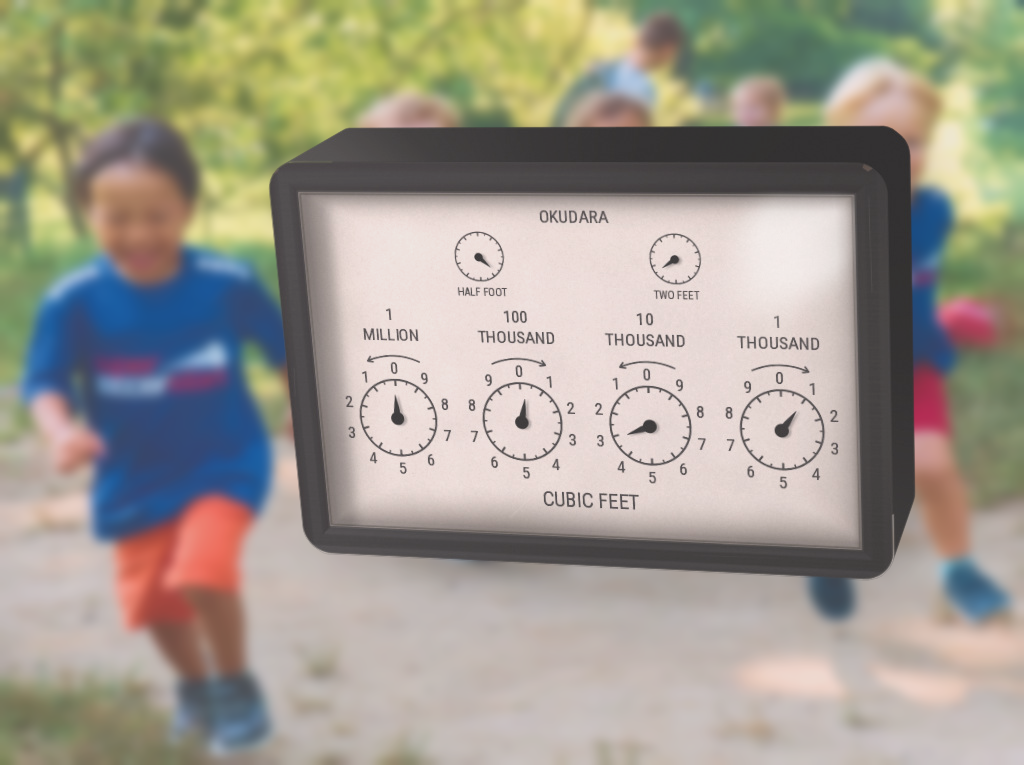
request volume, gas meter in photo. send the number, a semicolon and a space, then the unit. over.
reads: 3100; ft³
